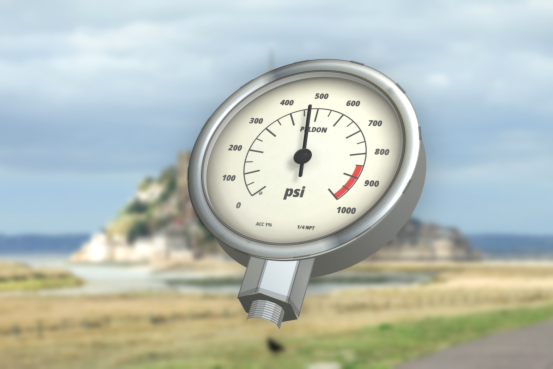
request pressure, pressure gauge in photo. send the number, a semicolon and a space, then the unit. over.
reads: 475; psi
